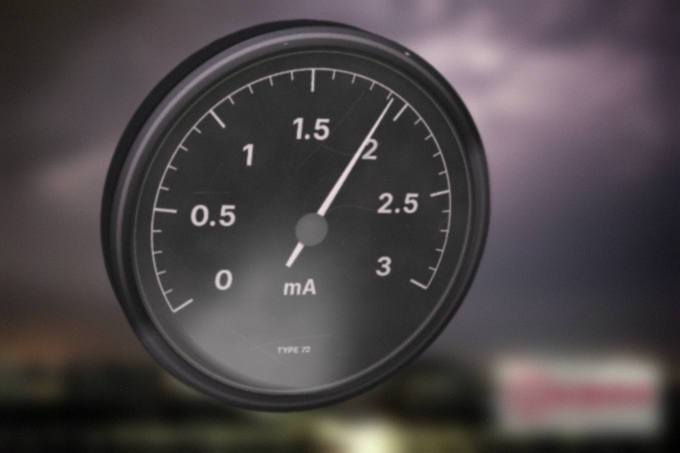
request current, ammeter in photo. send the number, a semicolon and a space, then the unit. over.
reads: 1.9; mA
